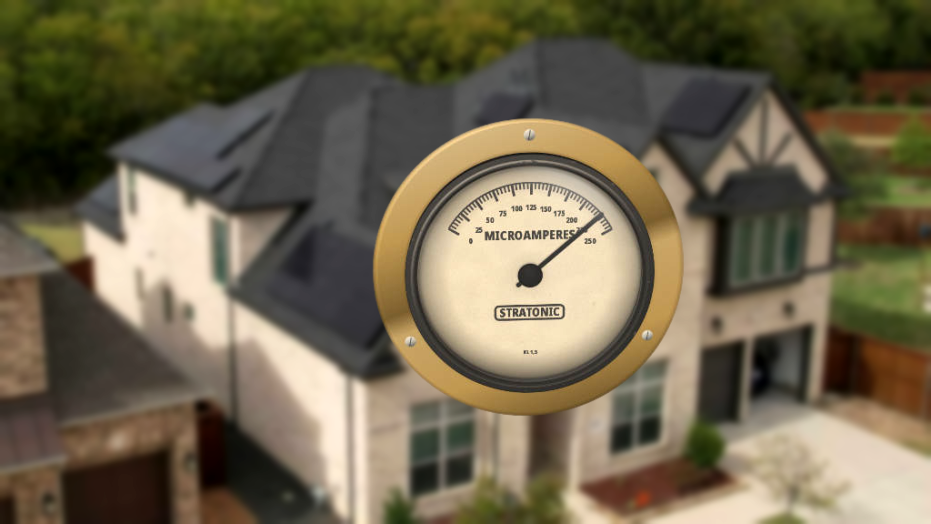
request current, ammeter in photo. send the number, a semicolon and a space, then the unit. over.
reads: 225; µA
